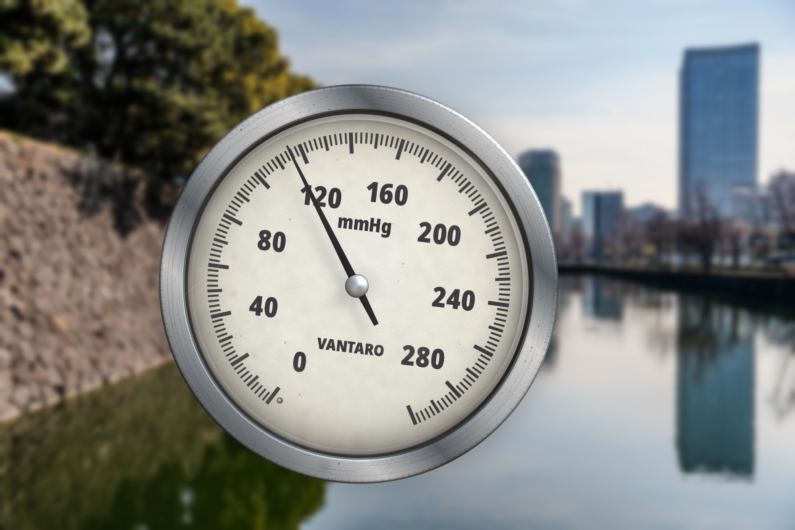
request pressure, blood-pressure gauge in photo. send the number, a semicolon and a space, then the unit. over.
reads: 116; mmHg
